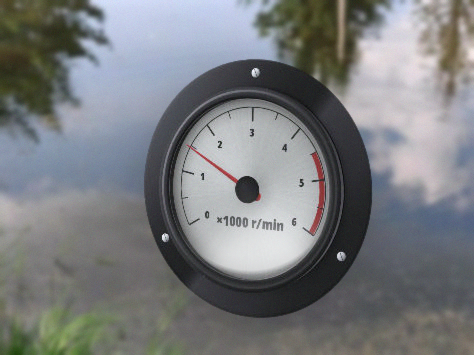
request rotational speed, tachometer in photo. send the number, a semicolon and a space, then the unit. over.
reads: 1500; rpm
